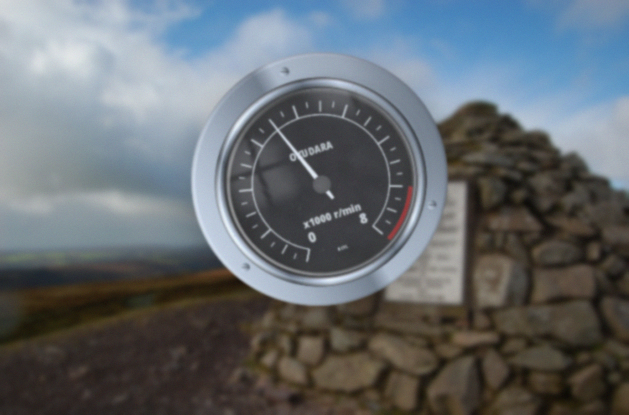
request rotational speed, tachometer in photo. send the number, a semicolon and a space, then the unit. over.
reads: 3500; rpm
